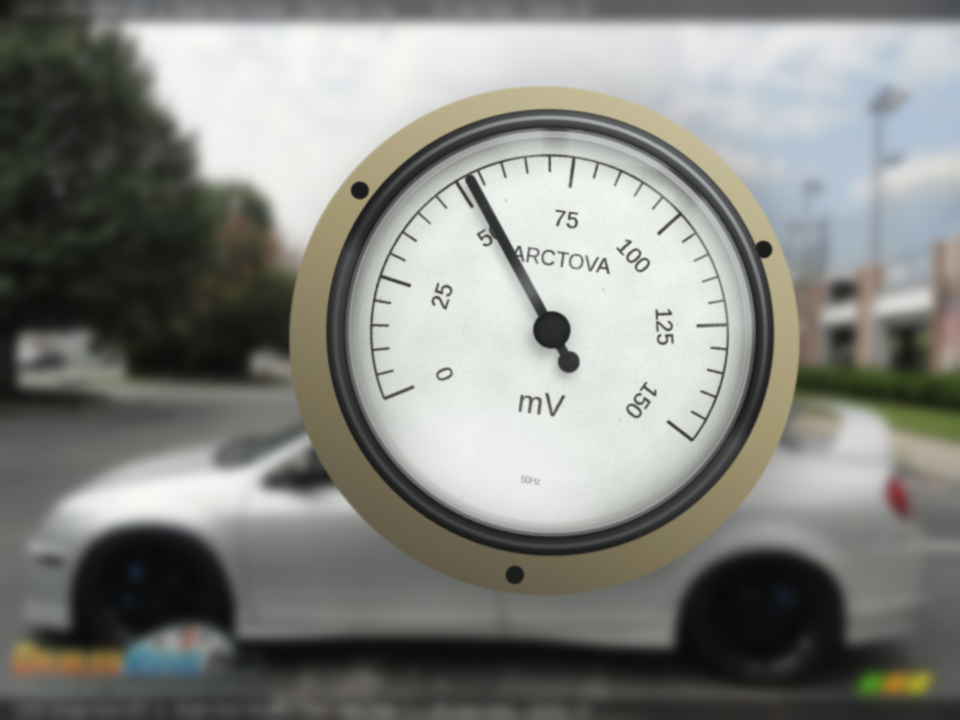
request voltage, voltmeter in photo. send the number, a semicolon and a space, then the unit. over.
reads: 52.5; mV
